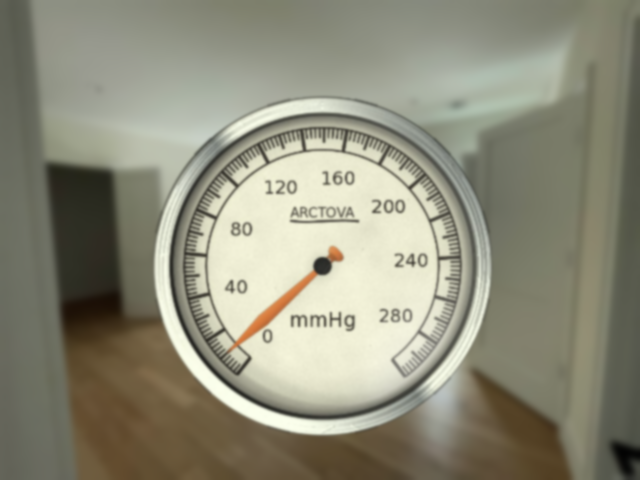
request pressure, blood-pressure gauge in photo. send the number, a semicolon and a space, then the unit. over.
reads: 10; mmHg
